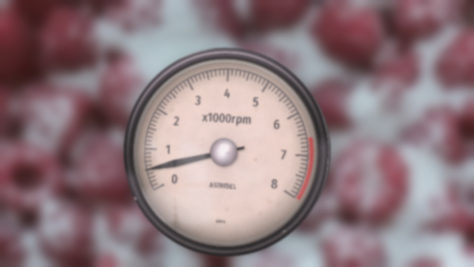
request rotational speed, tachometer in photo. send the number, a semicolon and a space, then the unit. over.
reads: 500; rpm
